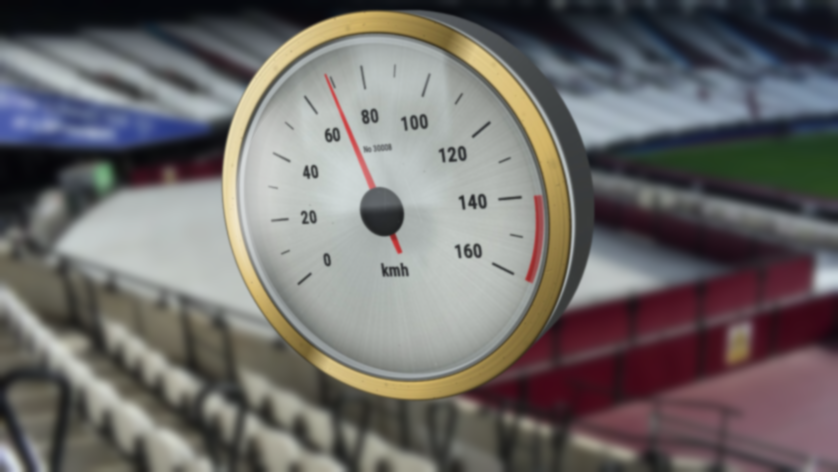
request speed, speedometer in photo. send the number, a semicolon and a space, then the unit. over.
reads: 70; km/h
